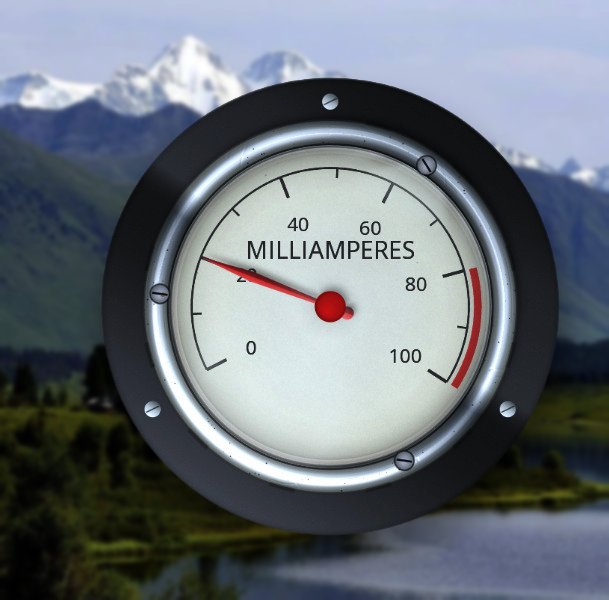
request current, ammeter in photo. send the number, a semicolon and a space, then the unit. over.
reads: 20; mA
